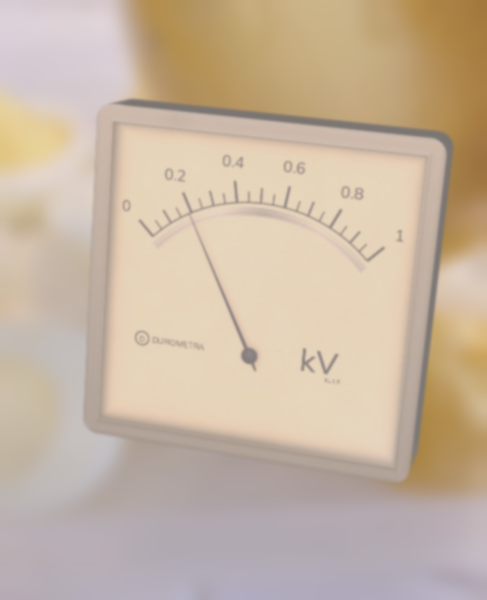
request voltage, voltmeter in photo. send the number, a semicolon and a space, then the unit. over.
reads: 0.2; kV
